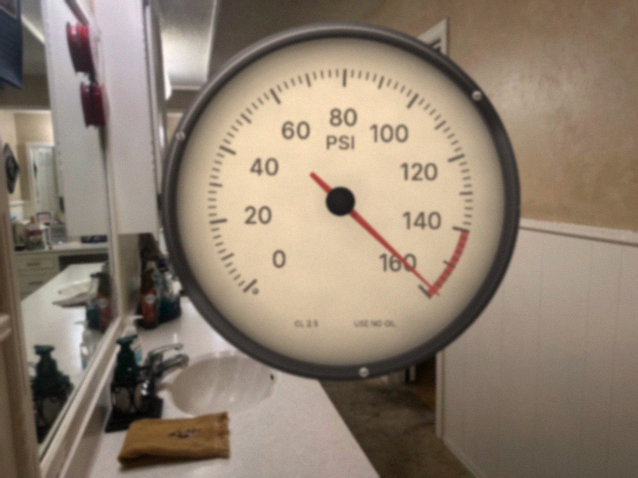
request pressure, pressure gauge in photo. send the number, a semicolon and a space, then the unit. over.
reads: 158; psi
